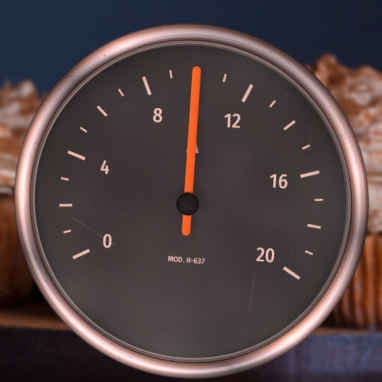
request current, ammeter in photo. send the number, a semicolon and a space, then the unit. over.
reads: 10; A
